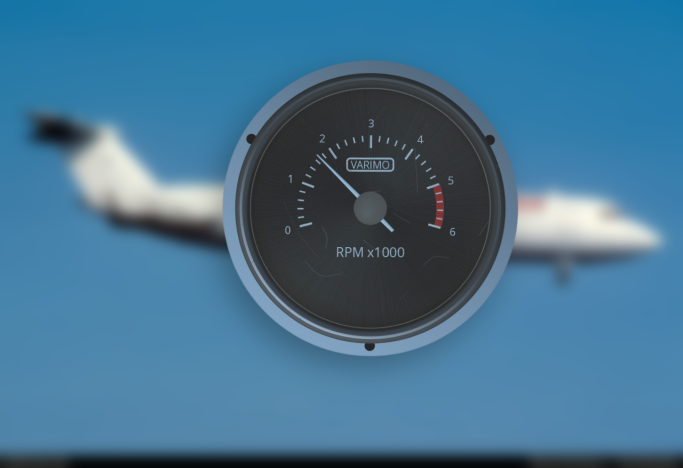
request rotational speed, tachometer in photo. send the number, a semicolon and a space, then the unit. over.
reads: 1700; rpm
